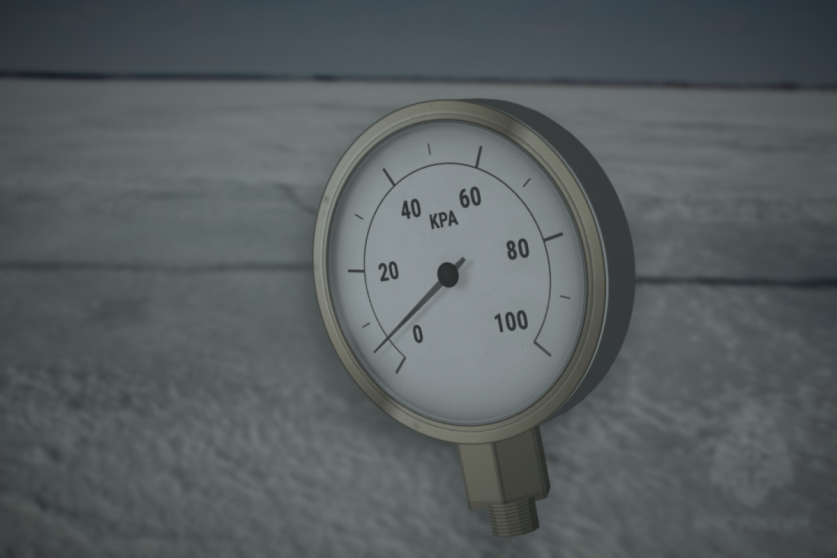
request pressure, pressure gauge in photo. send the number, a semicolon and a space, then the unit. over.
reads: 5; kPa
